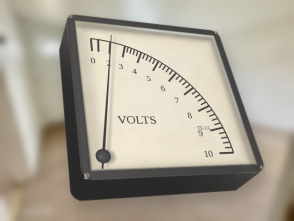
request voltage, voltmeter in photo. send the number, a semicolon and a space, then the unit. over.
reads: 2; V
